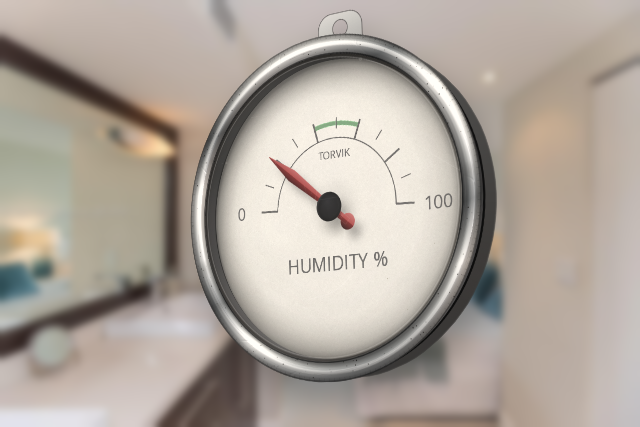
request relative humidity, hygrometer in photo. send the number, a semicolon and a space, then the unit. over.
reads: 20; %
